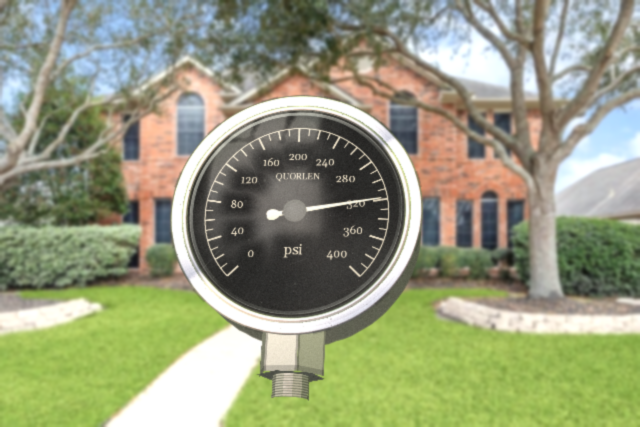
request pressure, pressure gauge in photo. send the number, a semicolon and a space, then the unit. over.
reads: 320; psi
